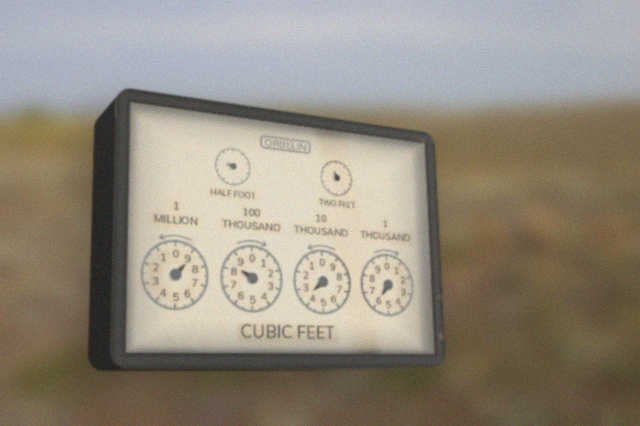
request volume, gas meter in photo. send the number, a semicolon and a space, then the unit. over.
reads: 883600; ft³
